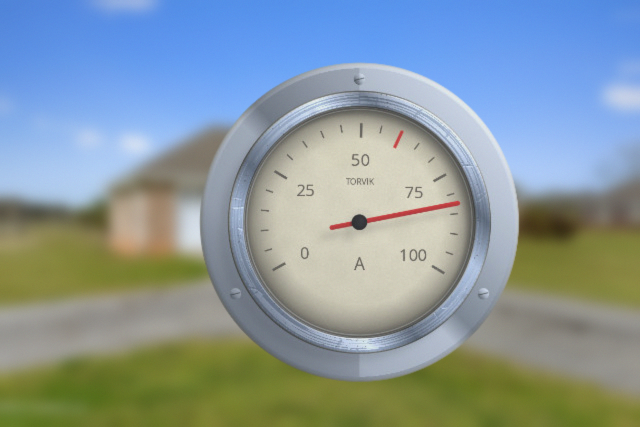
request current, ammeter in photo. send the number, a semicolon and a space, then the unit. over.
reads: 82.5; A
